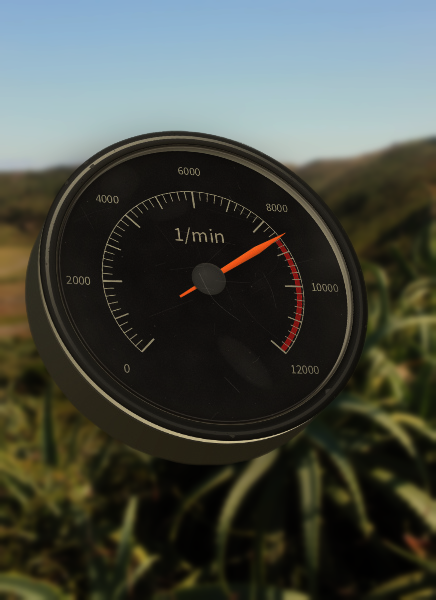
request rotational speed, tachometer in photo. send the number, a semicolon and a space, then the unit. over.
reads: 8600; rpm
